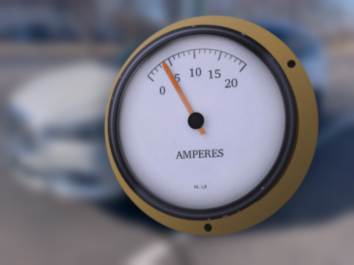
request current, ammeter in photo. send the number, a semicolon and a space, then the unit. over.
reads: 4; A
